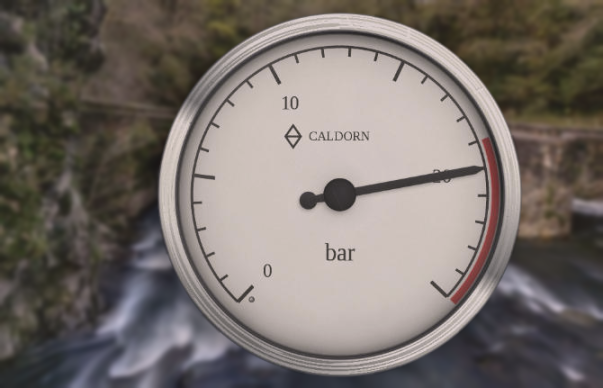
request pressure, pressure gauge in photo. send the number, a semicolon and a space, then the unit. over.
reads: 20; bar
